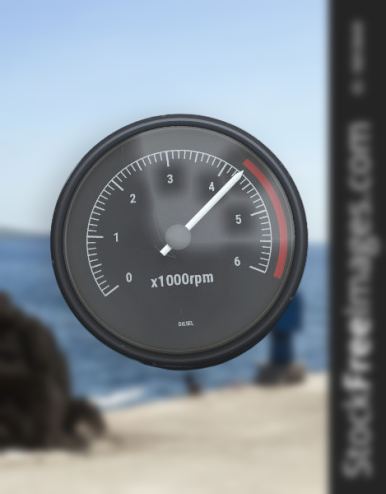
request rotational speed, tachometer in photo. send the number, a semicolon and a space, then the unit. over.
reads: 4300; rpm
